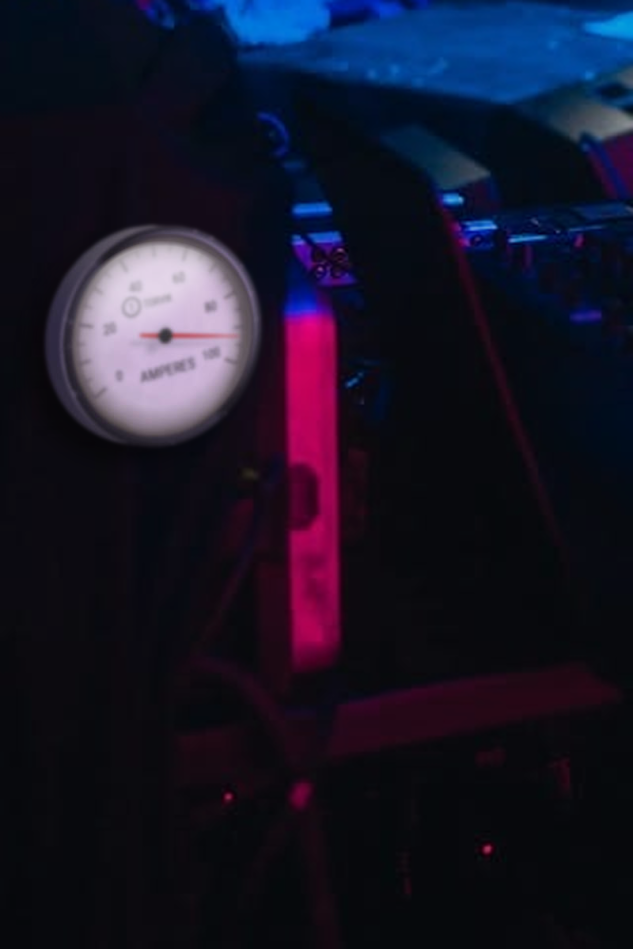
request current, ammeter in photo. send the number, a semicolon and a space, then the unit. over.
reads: 92.5; A
